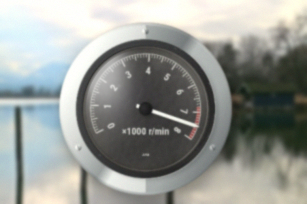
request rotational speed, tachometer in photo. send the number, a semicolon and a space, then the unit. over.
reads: 7500; rpm
